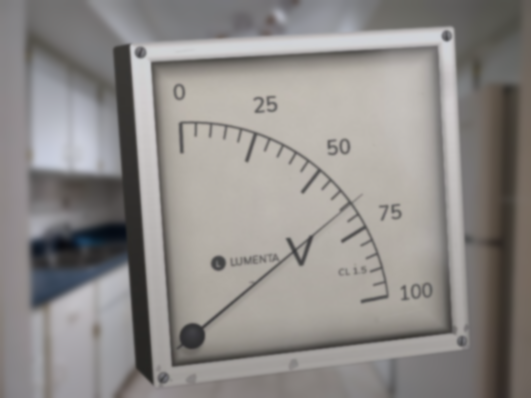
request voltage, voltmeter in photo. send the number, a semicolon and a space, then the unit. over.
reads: 65; V
